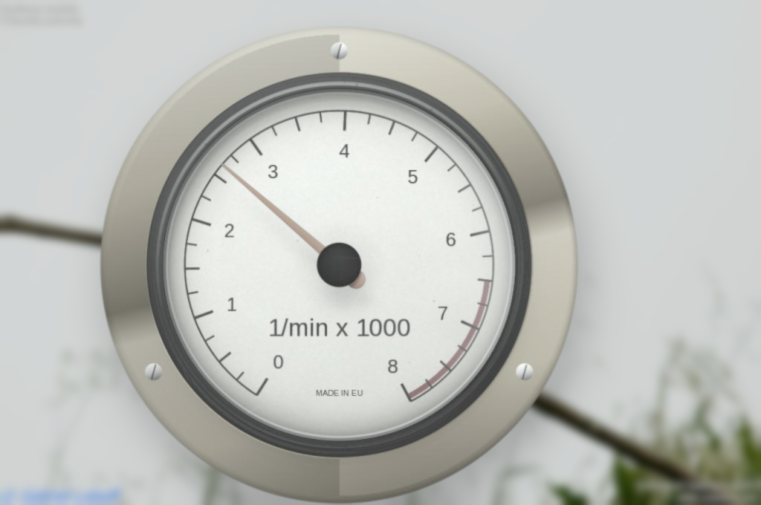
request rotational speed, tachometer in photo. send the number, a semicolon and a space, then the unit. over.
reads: 2625; rpm
